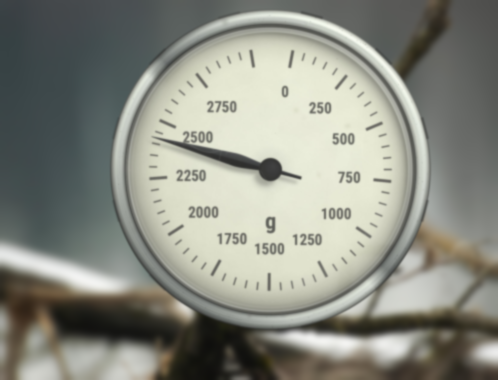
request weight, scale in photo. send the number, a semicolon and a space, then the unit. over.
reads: 2425; g
